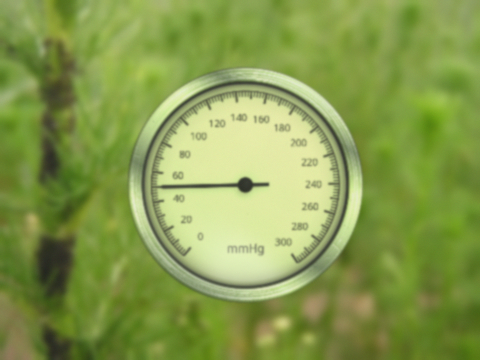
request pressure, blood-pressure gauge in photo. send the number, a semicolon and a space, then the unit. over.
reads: 50; mmHg
